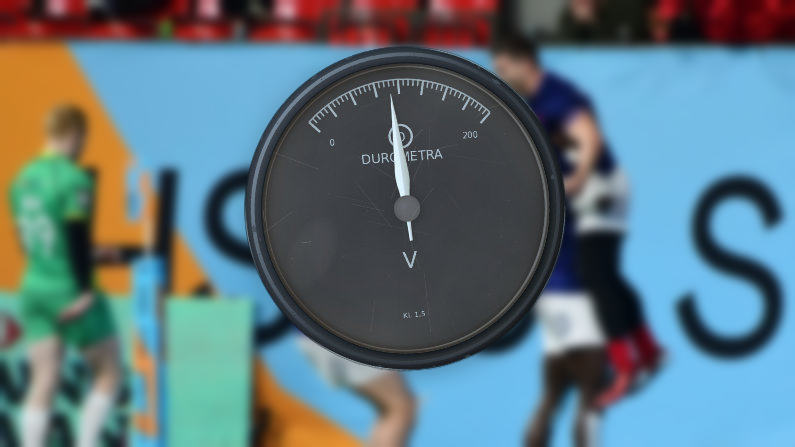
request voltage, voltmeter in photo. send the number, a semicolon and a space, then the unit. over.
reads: 90; V
